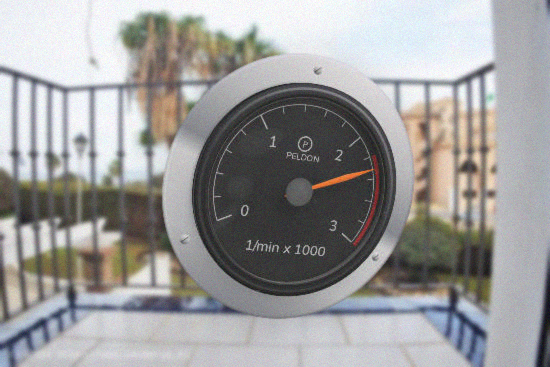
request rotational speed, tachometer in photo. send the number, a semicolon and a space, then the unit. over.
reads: 2300; rpm
